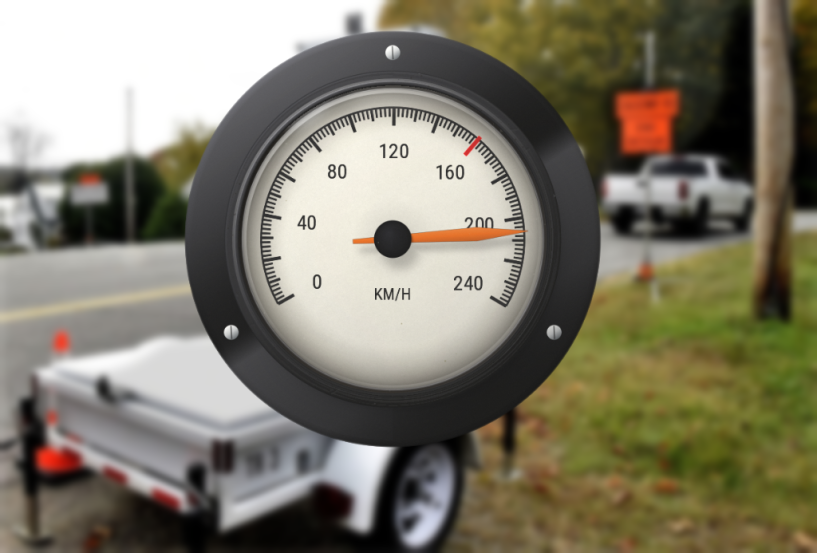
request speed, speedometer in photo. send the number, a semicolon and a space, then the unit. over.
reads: 206; km/h
